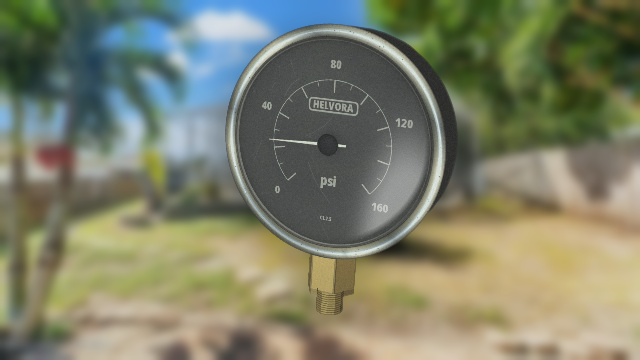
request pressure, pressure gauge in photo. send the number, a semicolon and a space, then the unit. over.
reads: 25; psi
